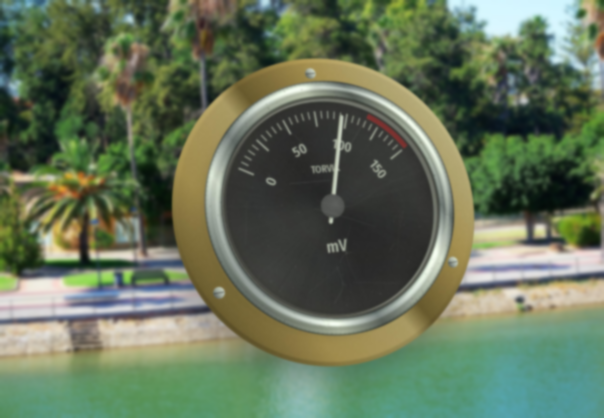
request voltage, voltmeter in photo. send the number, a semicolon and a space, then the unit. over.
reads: 95; mV
